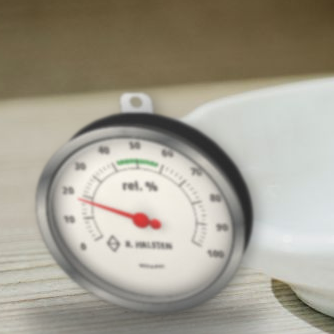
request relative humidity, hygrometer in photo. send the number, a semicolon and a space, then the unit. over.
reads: 20; %
